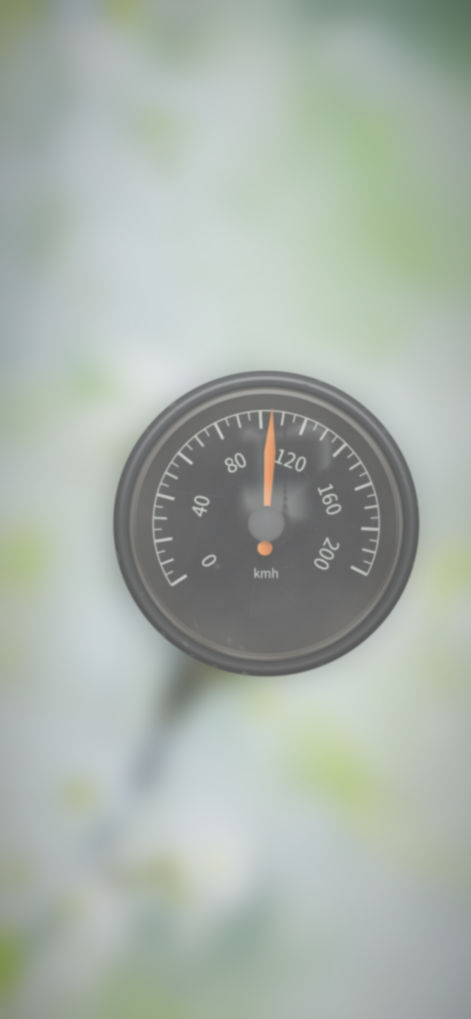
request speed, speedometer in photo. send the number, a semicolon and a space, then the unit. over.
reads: 105; km/h
